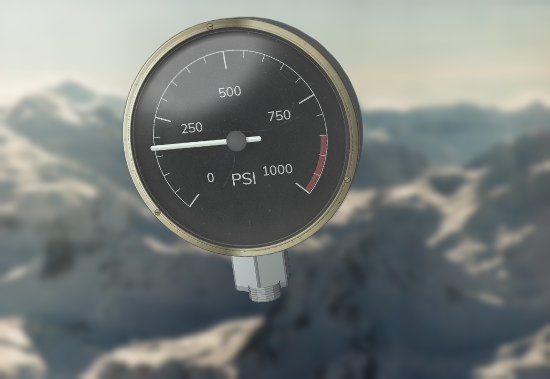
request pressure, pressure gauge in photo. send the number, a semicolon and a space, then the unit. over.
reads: 175; psi
